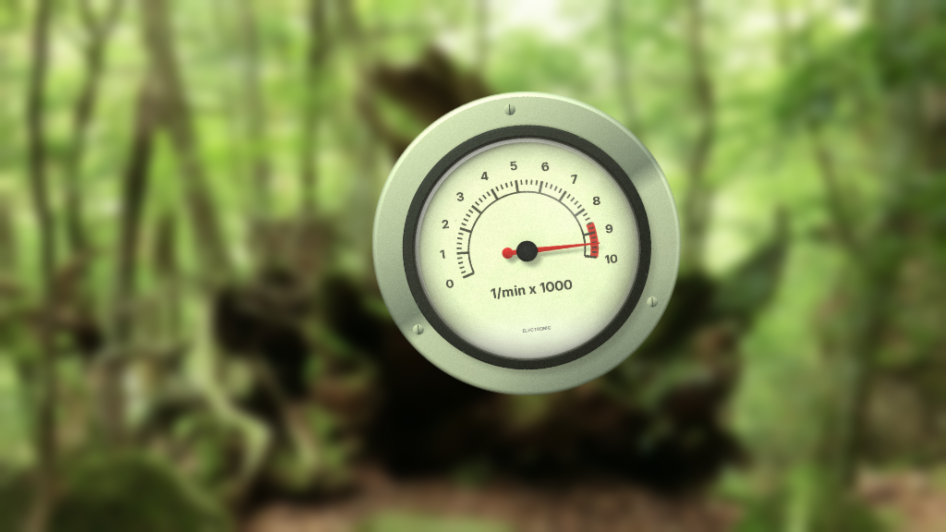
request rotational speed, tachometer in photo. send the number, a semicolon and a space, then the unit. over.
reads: 9400; rpm
